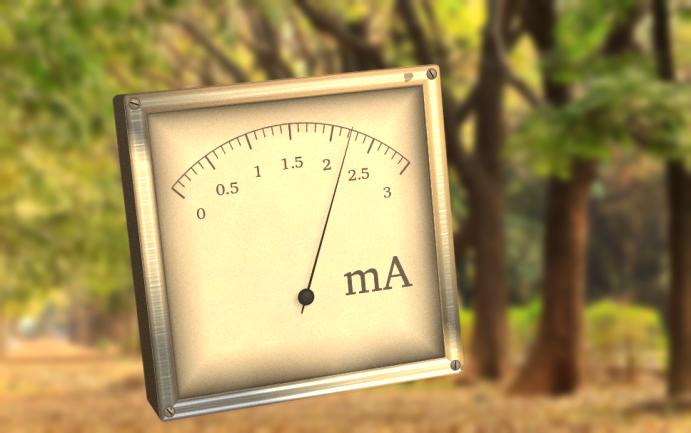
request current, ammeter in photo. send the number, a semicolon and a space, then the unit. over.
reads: 2.2; mA
